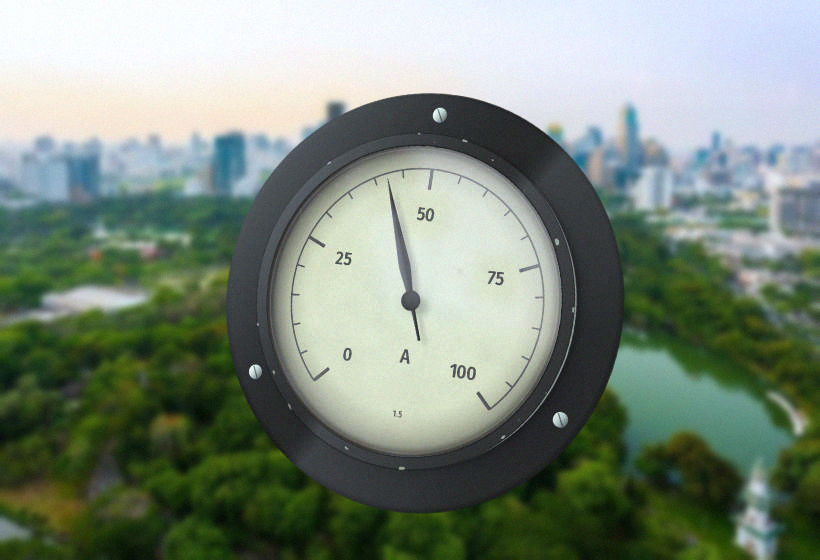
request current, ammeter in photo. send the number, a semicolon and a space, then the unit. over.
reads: 42.5; A
